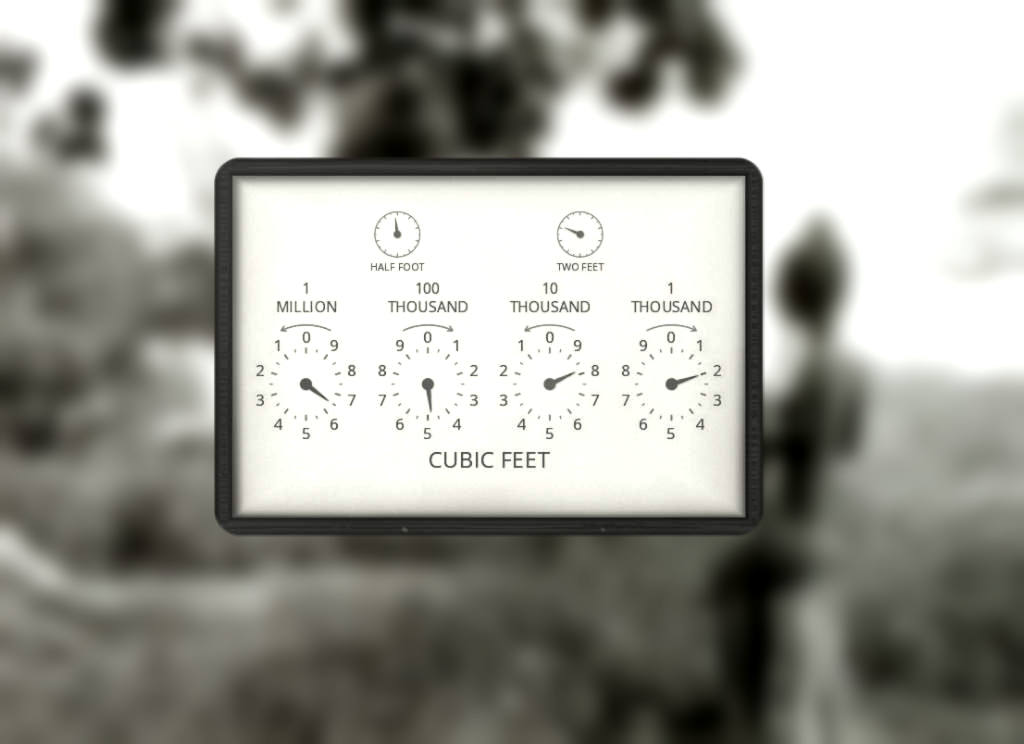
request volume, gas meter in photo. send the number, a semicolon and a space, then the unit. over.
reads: 648200; ft³
